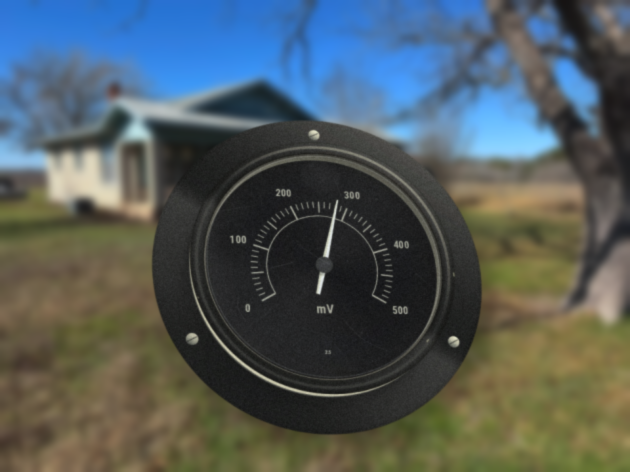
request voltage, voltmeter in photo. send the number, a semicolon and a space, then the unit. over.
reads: 280; mV
